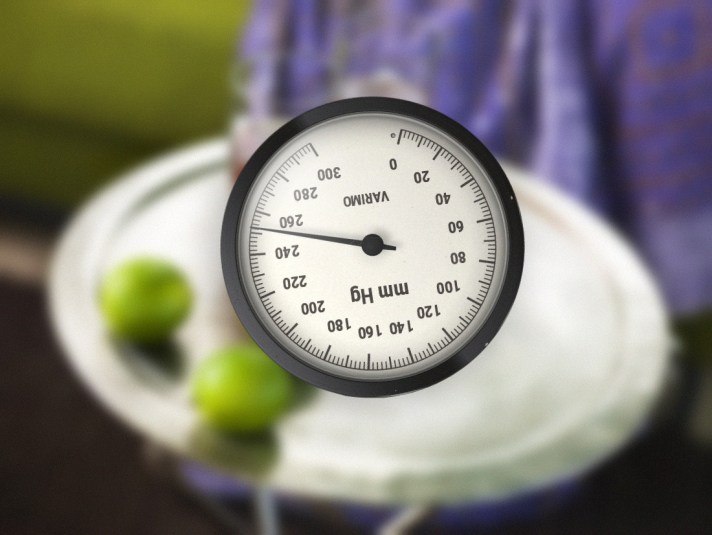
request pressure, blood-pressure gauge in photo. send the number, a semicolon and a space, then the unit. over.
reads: 252; mmHg
